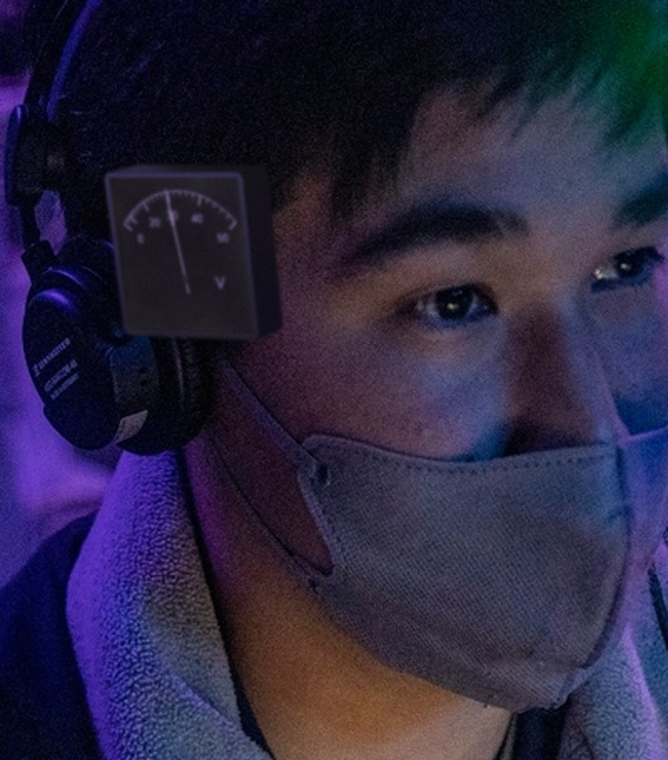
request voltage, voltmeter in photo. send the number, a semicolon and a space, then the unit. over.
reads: 30; V
